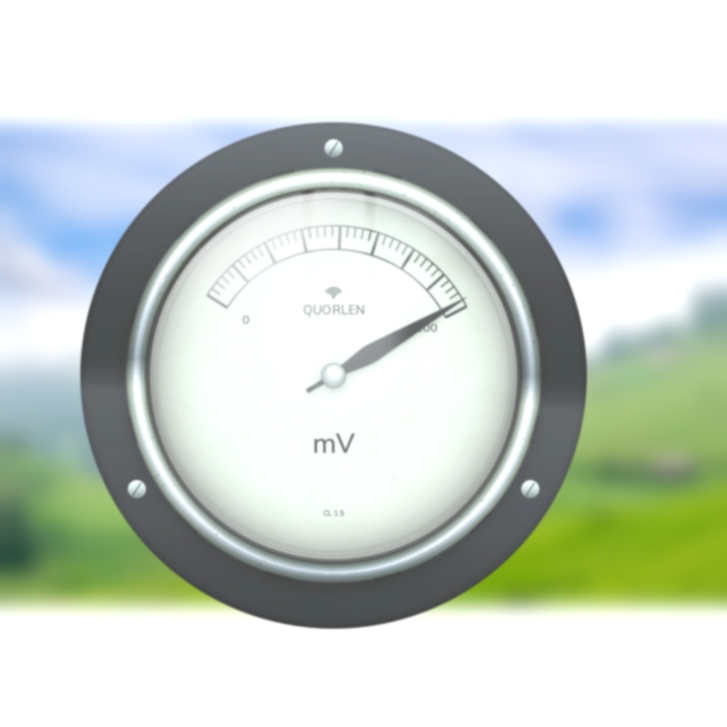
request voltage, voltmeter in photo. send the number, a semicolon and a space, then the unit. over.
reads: 195; mV
